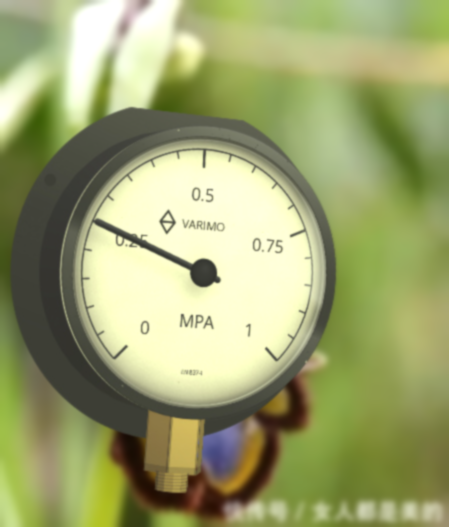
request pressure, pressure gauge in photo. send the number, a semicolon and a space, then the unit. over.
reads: 0.25; MPa
